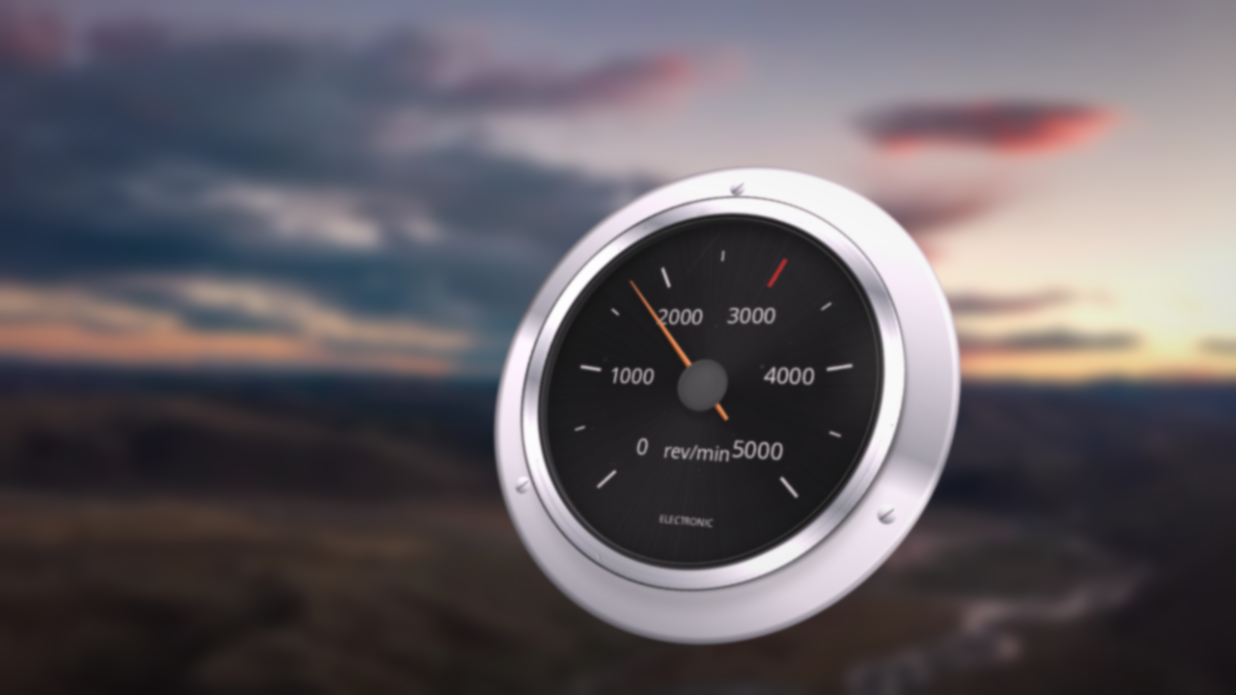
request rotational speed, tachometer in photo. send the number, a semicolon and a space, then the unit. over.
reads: 1750; rpm
